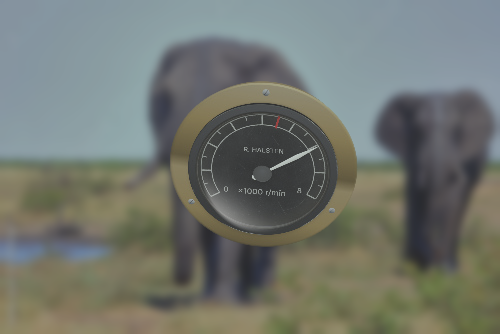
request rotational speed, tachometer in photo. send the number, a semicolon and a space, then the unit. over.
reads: 6000; rpm
